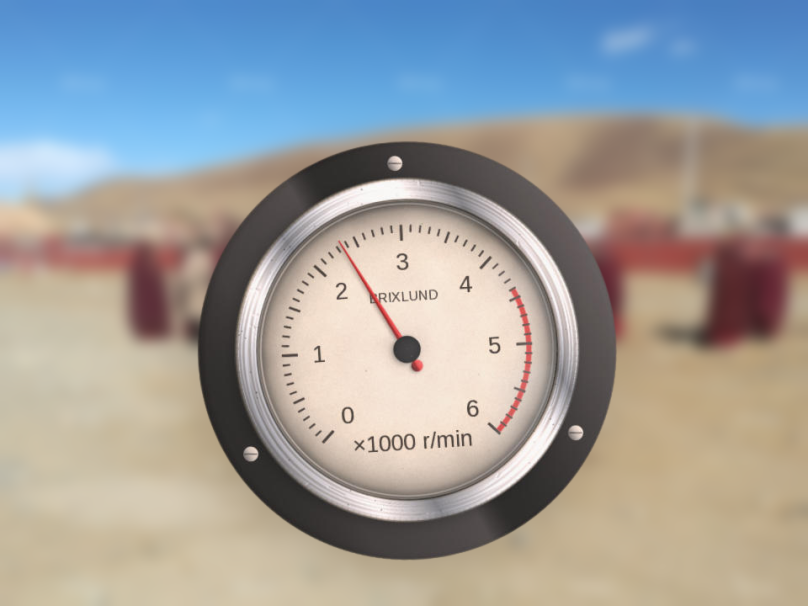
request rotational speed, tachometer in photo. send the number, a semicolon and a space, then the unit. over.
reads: 2350; rpm
